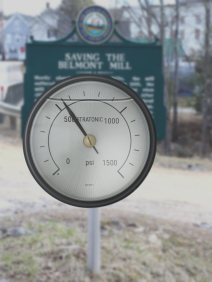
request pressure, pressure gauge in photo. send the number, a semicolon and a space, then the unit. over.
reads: 550; psi
